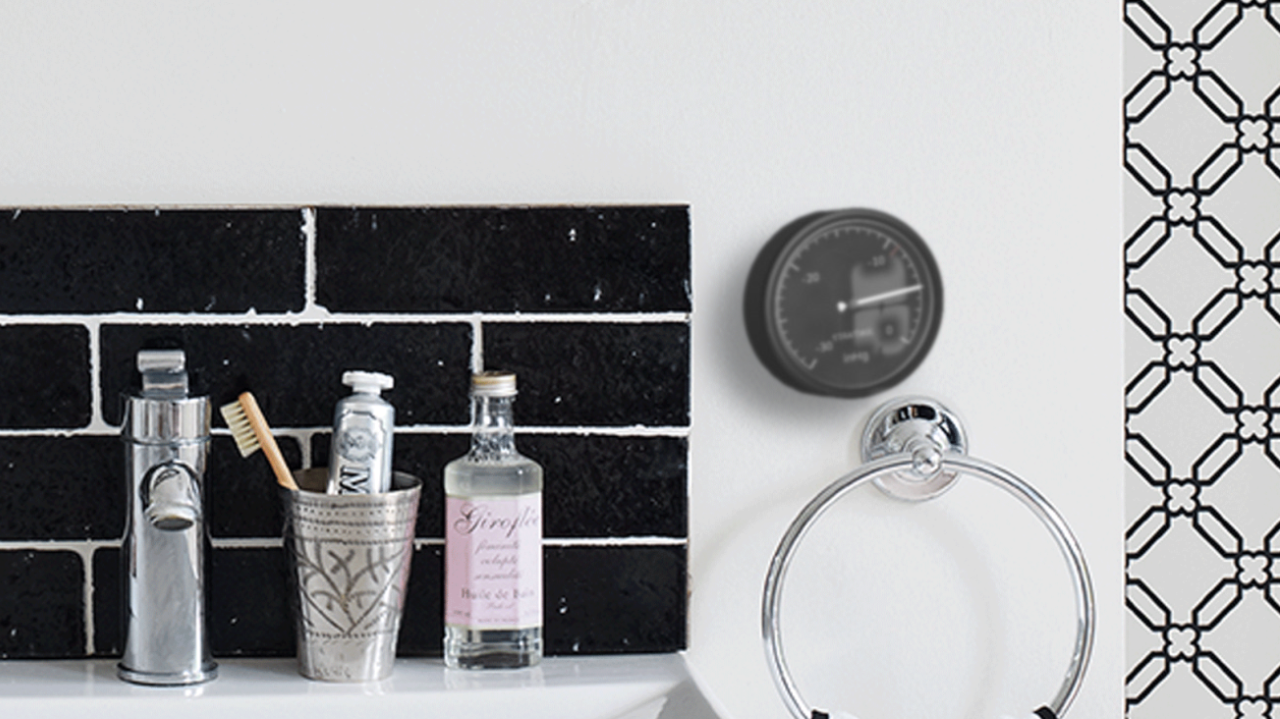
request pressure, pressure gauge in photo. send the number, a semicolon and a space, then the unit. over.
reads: -5; inHg
